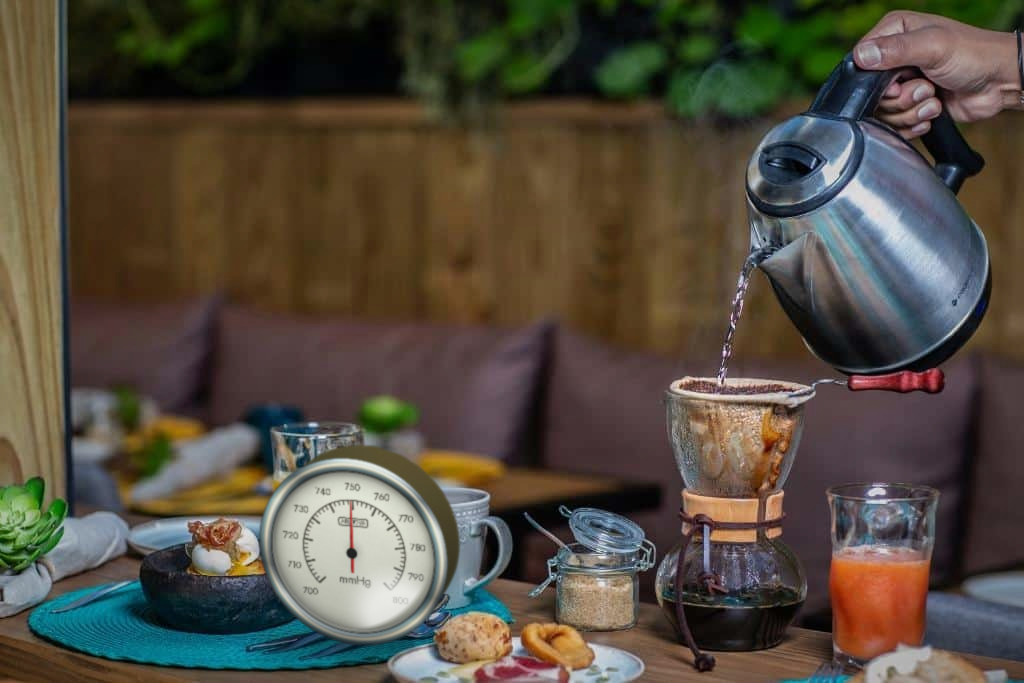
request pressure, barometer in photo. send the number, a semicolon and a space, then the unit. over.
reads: 750; mmHg
